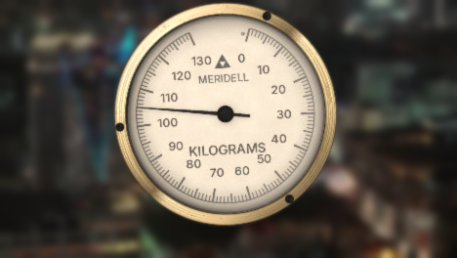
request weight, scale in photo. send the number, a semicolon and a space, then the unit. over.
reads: 105; kg
